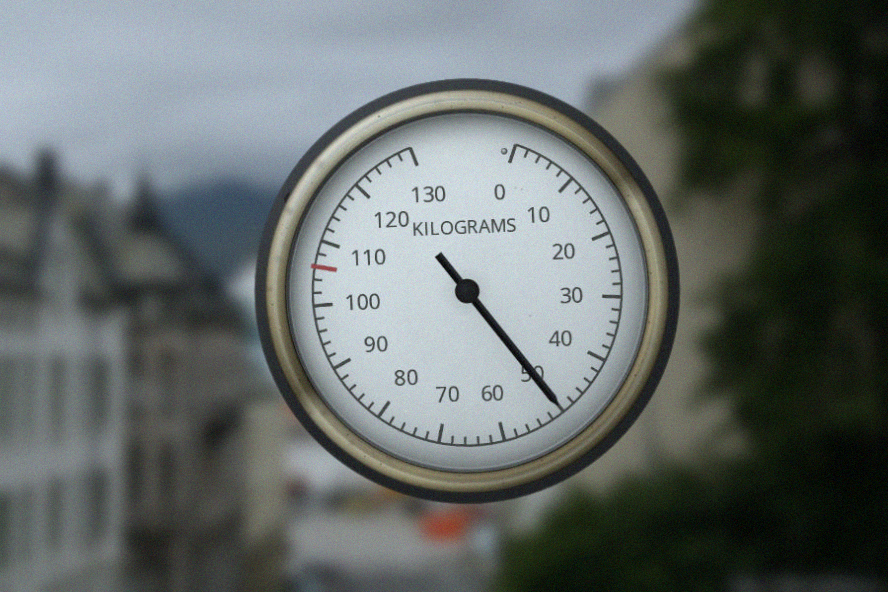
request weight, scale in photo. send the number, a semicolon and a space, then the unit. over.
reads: 50; kg
